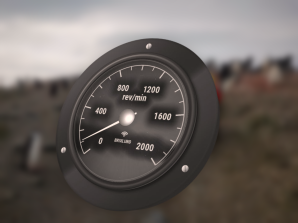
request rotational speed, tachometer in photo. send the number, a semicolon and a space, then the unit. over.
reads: 100; rpm
